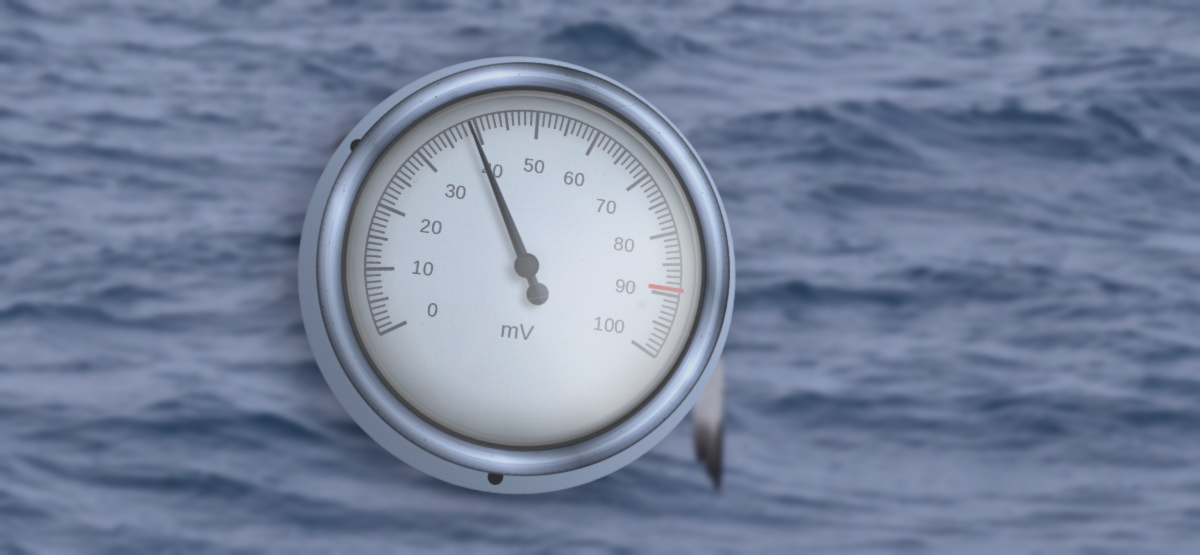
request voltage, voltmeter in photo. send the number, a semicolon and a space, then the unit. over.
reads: 39; mV
